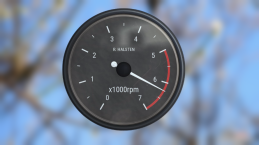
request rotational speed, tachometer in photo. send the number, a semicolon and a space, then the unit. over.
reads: 6250; rpm
